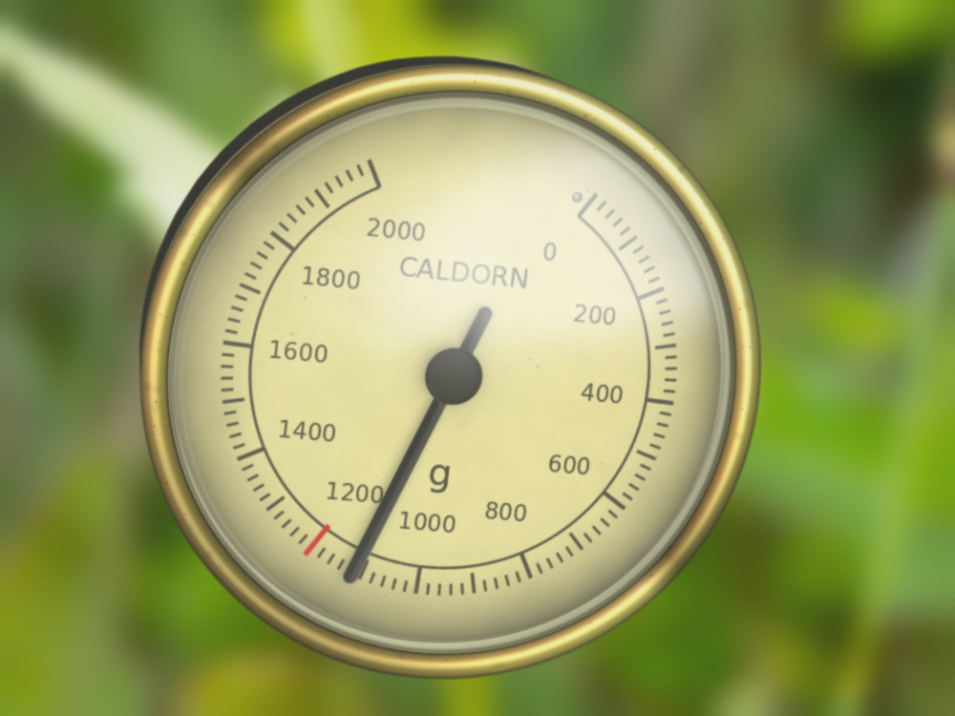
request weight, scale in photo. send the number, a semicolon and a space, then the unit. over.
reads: 1120; g
